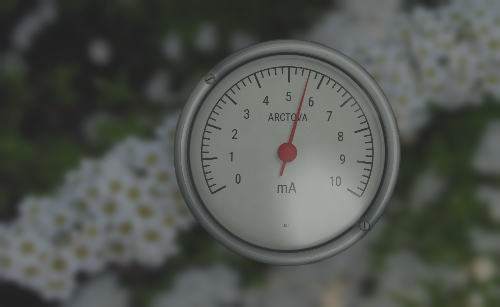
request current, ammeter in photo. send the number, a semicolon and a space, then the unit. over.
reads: 5.6; mA
